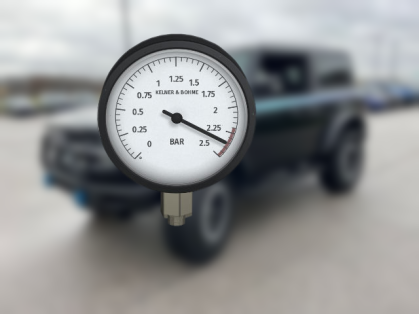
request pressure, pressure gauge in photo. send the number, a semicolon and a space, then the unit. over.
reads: 2.35; bar
